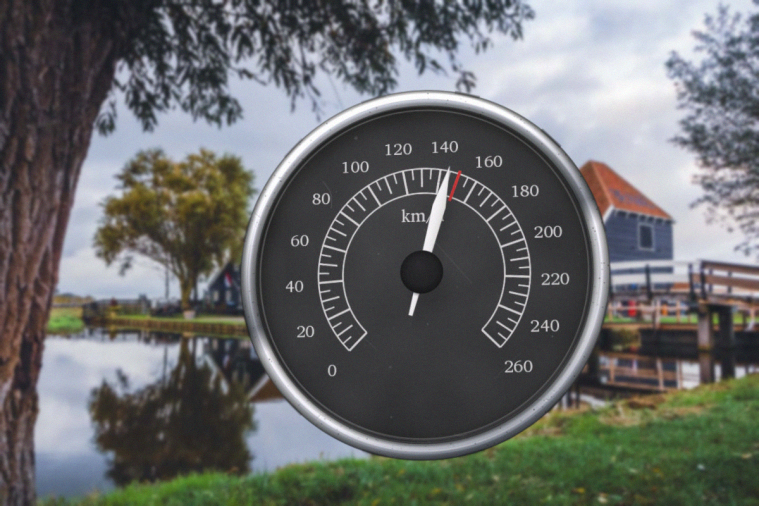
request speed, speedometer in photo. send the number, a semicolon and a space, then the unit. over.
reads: 145; km/h
